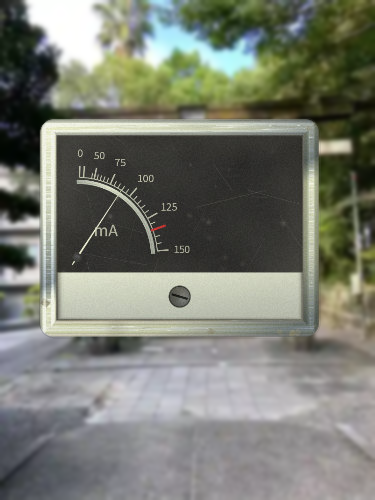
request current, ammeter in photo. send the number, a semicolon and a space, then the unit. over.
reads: 90; mA
